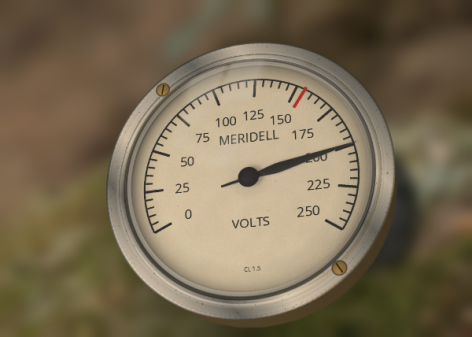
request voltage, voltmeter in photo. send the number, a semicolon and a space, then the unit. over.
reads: 200; V
